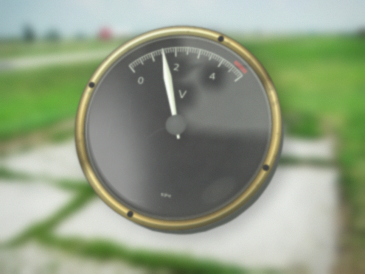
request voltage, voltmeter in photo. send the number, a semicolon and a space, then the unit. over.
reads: 1.5; V
